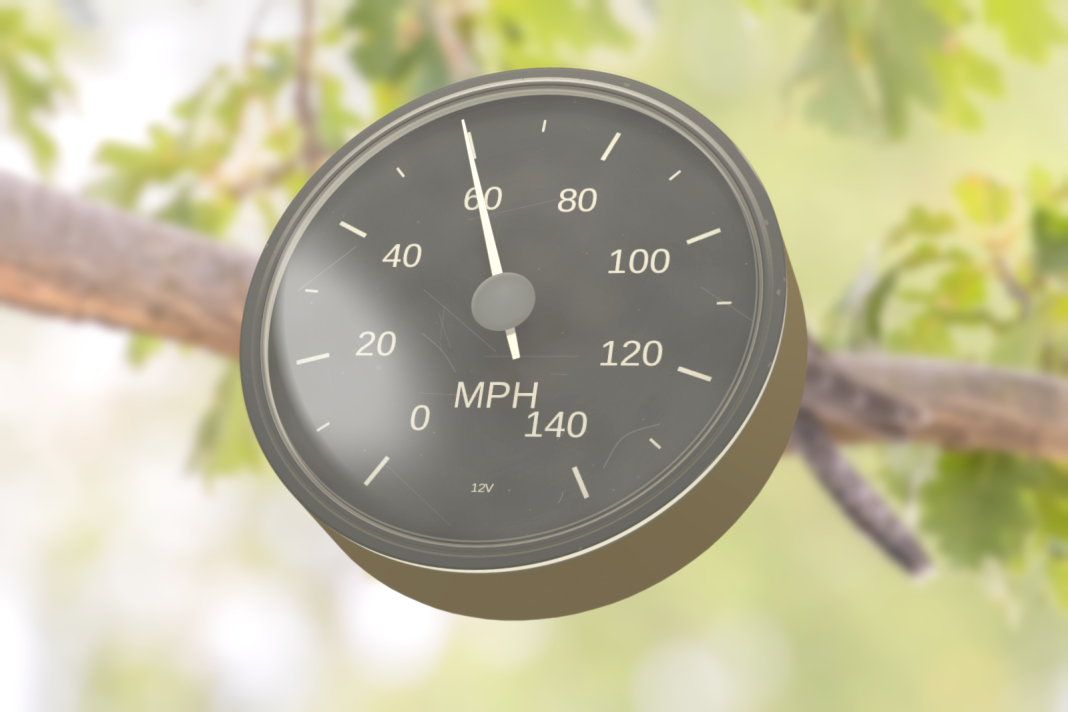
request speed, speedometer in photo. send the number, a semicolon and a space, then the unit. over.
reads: 60; mph
